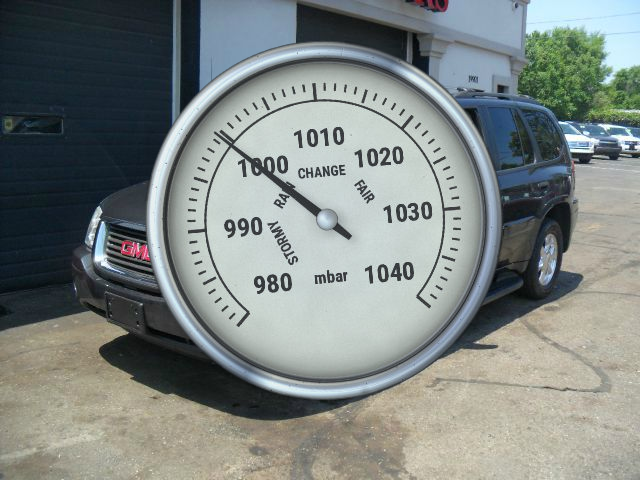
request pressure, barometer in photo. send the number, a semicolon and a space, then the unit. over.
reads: 999.5; mbar
